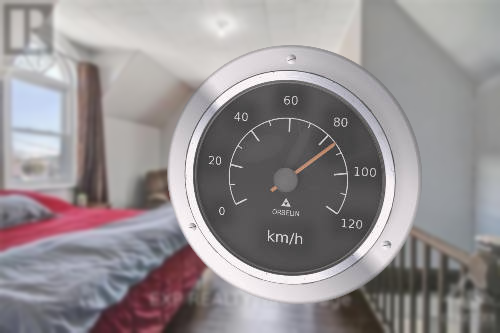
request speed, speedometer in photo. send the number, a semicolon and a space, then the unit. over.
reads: 85; km/h
